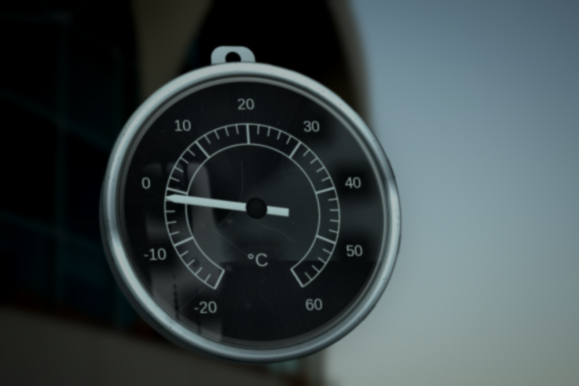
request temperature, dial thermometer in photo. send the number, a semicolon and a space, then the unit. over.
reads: -2; °C
